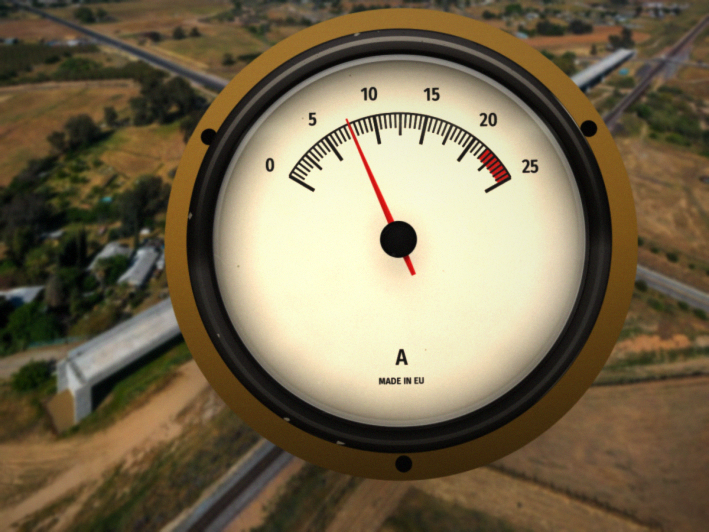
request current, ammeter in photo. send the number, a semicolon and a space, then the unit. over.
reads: 7.5; A
